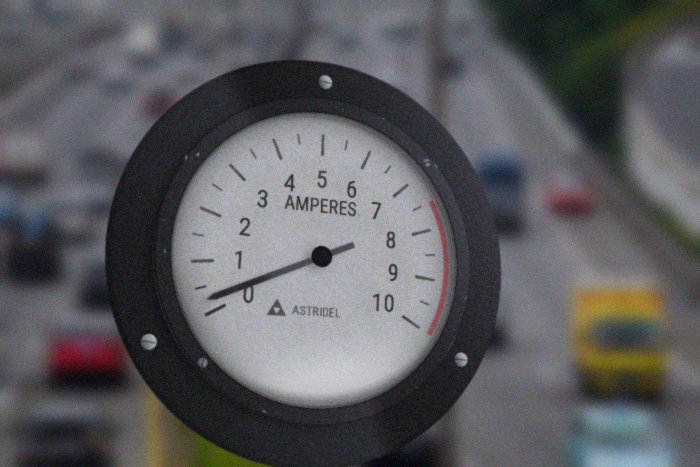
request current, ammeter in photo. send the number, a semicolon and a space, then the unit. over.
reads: 0.25; A
